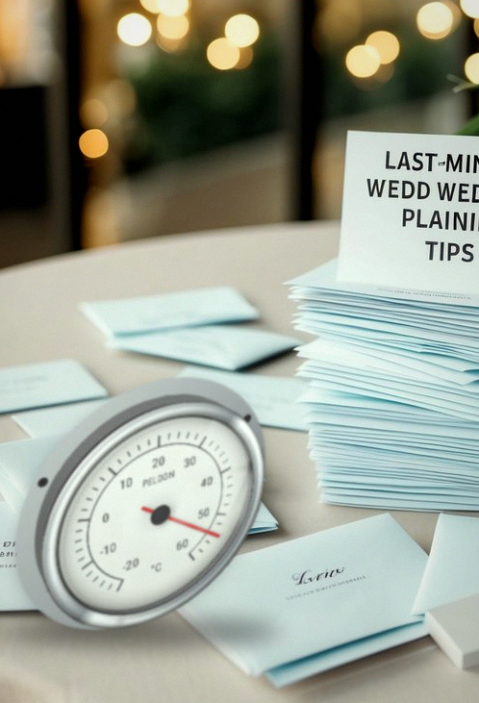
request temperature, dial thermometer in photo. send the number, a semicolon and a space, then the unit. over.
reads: 54; °C
